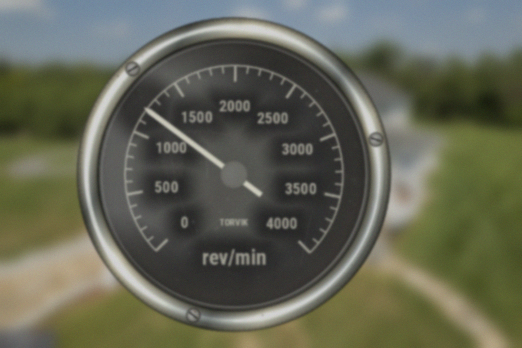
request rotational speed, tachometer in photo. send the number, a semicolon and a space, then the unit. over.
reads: 1200; rpm
